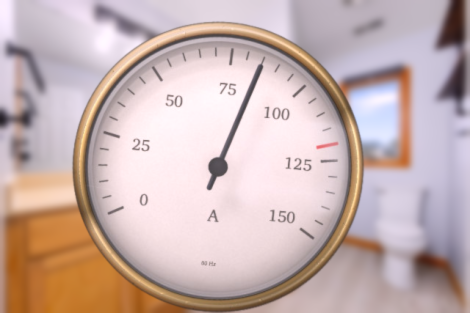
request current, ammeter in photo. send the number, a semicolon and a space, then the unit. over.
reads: 85; A
